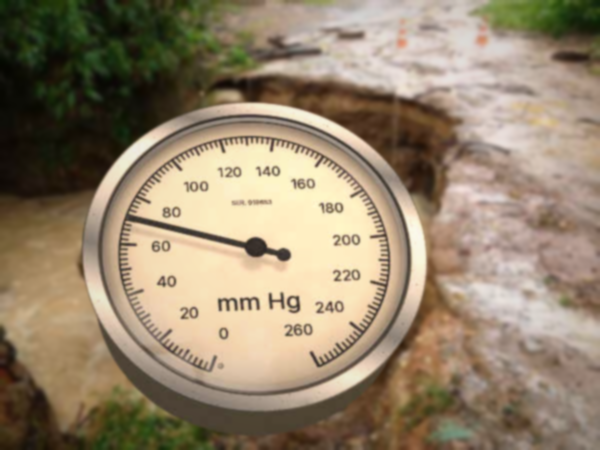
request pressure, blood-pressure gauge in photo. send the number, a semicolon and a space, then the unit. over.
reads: 70; mmHg
